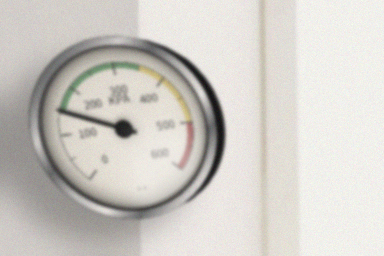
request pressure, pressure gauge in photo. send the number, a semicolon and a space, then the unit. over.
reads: 150; kPa
